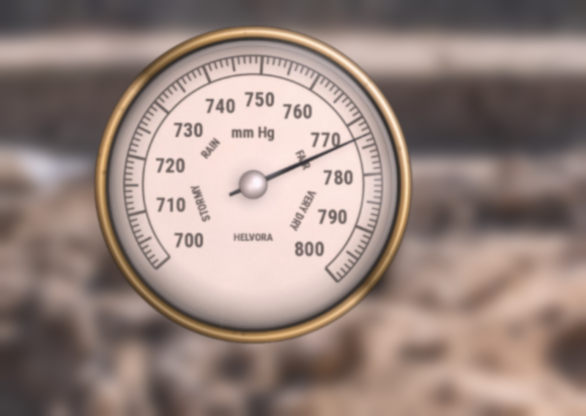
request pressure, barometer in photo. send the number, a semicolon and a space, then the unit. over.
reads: 773; mmHg
